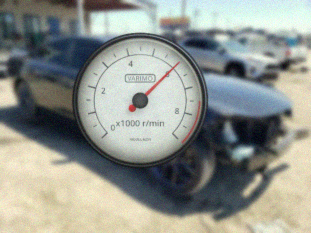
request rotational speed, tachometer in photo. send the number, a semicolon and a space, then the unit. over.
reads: 6000; rpm
